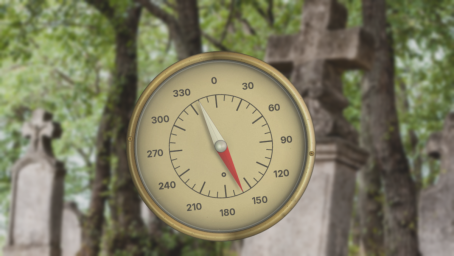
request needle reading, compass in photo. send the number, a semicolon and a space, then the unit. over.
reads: 160; °
